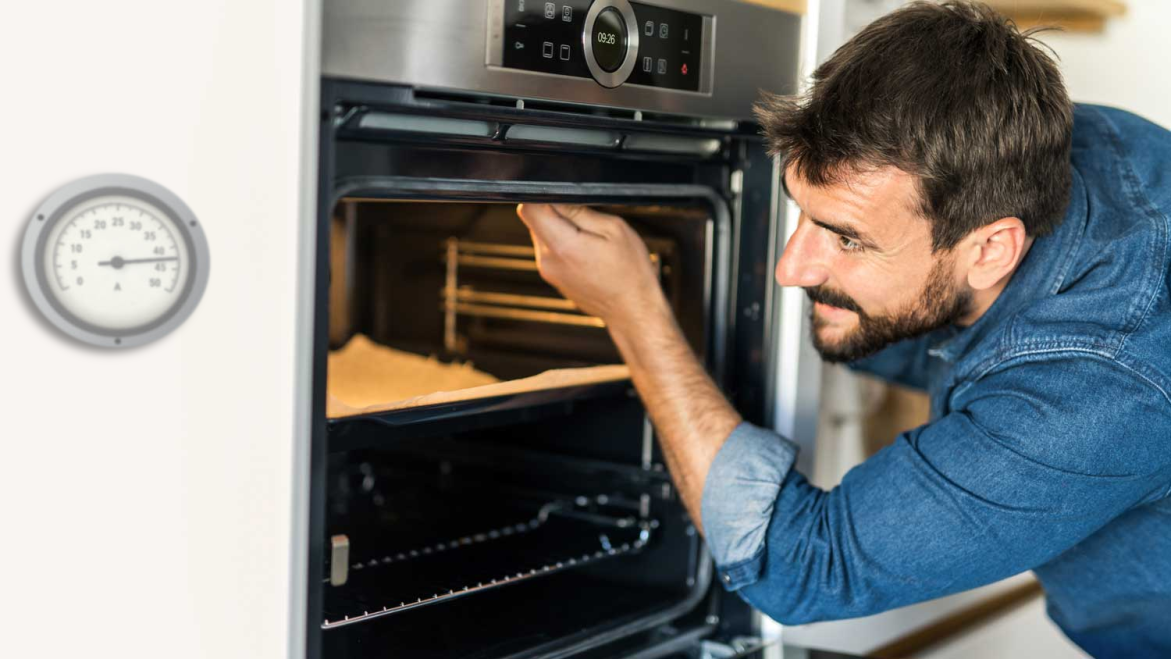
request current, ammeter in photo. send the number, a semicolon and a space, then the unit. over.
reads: 42.5; A
